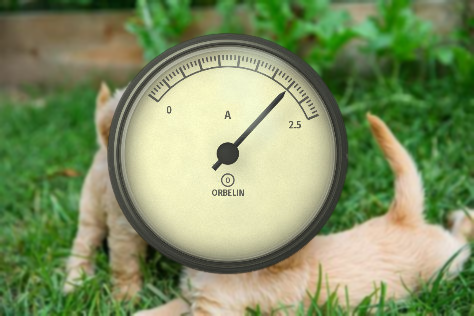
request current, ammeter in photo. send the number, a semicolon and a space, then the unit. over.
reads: 2; A
